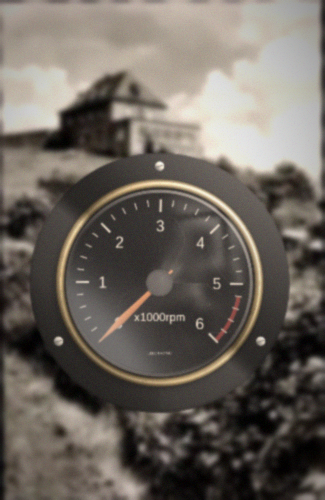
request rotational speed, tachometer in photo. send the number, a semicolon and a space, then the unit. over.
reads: 0; rpm
